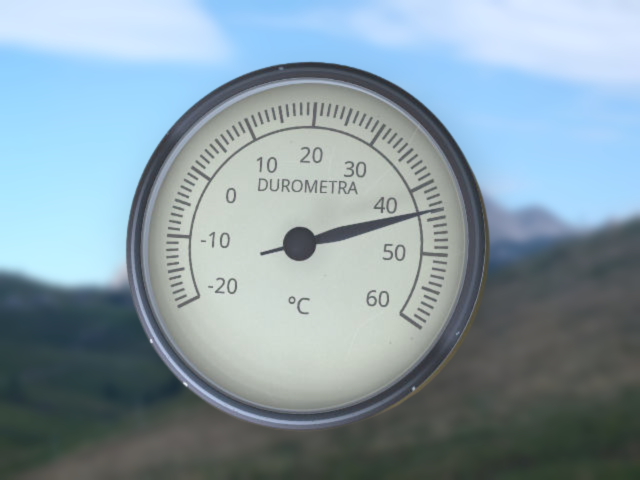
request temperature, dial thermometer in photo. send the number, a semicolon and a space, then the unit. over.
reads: 44; °C
